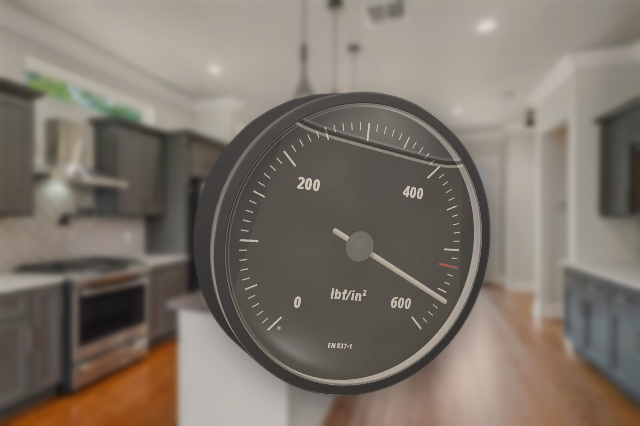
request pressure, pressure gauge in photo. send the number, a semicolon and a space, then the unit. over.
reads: 560; psi
